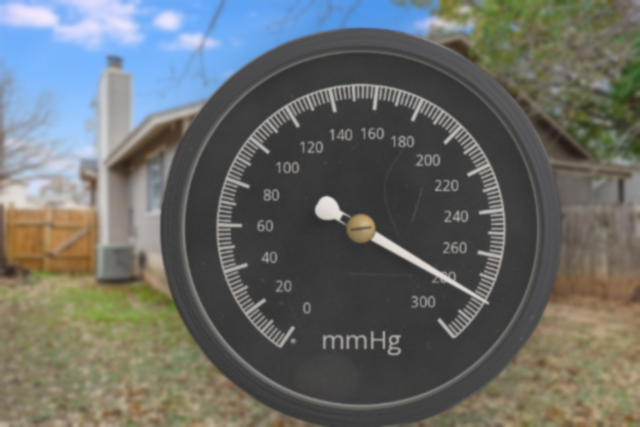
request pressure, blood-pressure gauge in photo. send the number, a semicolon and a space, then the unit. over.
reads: 280; mmHg
